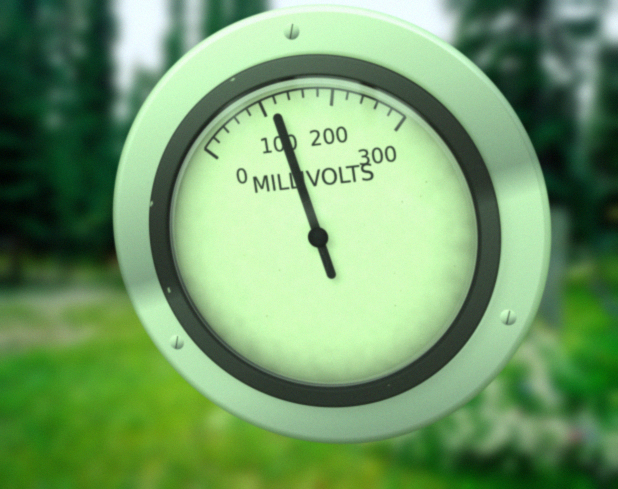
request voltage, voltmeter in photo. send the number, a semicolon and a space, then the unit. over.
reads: 120; mV
